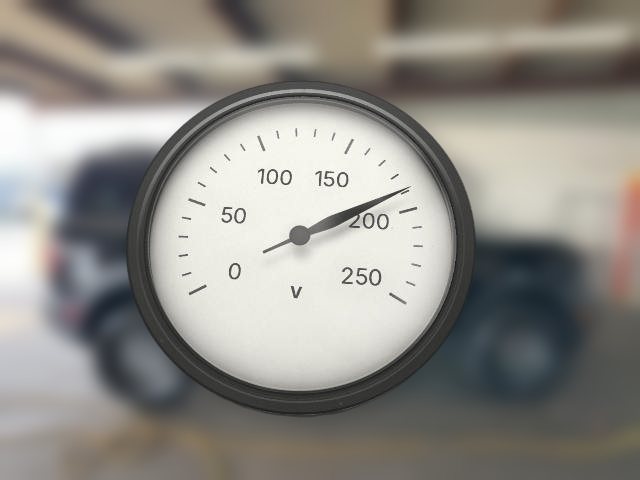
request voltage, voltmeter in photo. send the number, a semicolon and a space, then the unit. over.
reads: 190; V
